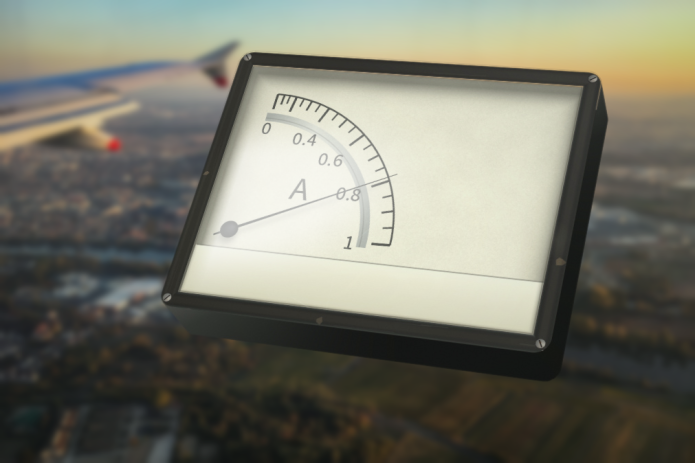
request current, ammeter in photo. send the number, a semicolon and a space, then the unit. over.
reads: 0.8; A
